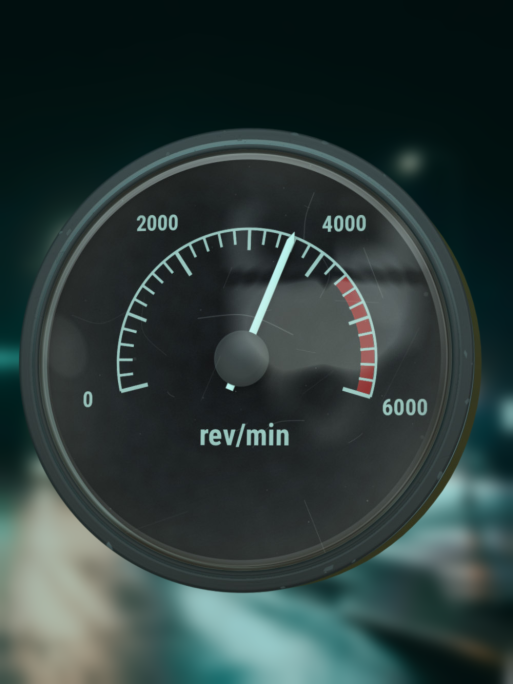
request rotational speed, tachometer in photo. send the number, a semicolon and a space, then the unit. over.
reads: 3600; rpm
